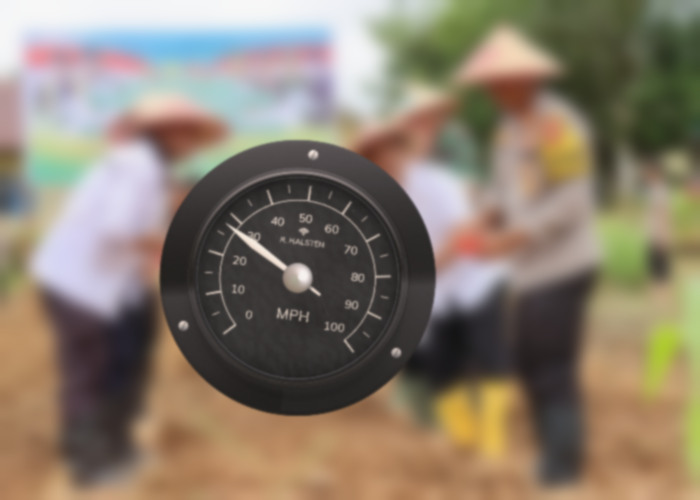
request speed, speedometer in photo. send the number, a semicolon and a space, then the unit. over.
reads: 27.5; mph
